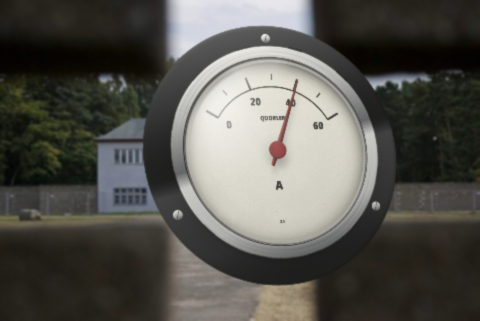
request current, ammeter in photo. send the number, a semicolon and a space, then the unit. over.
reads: 40; A
